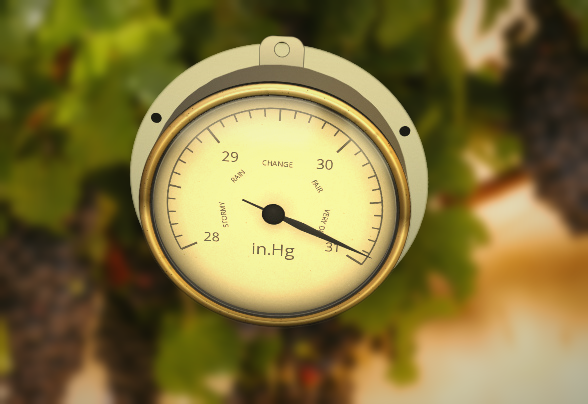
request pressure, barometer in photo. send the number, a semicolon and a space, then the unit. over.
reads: 30.9; inHg
